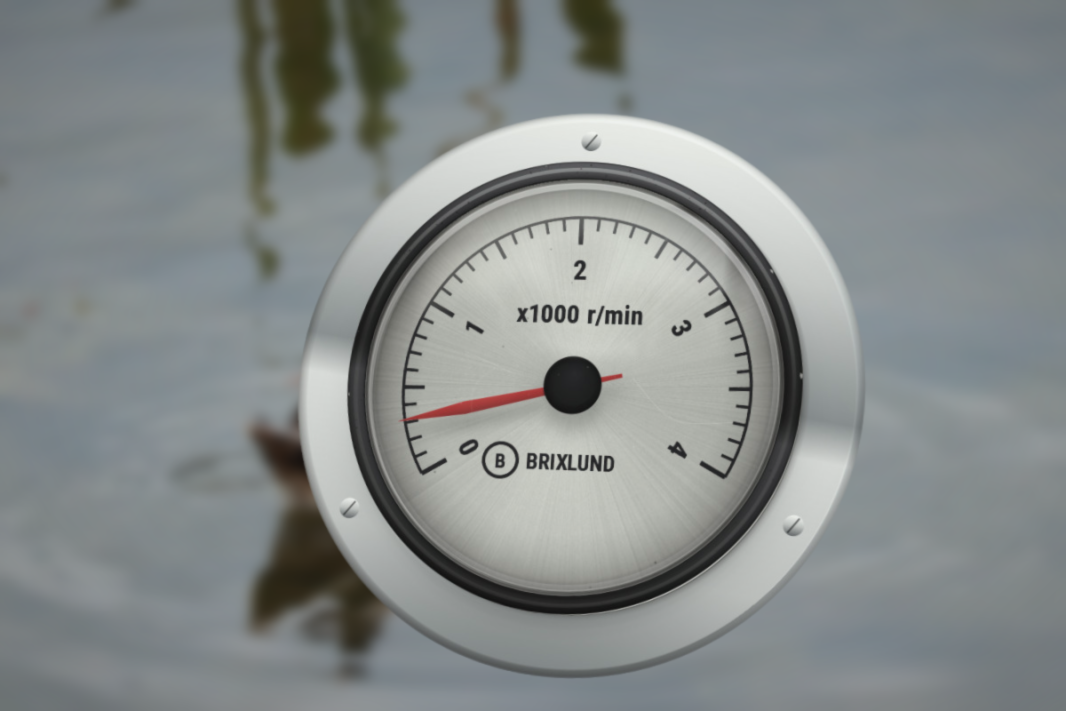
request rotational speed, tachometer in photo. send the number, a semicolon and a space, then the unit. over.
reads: 300; rpm
